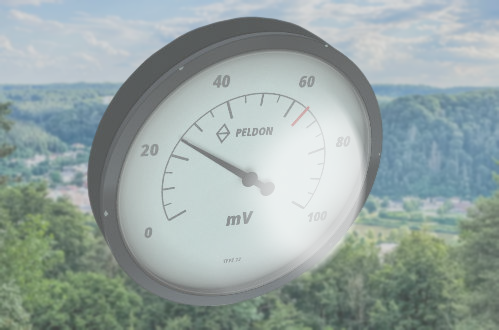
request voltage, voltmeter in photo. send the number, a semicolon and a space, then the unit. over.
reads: 25; mV
